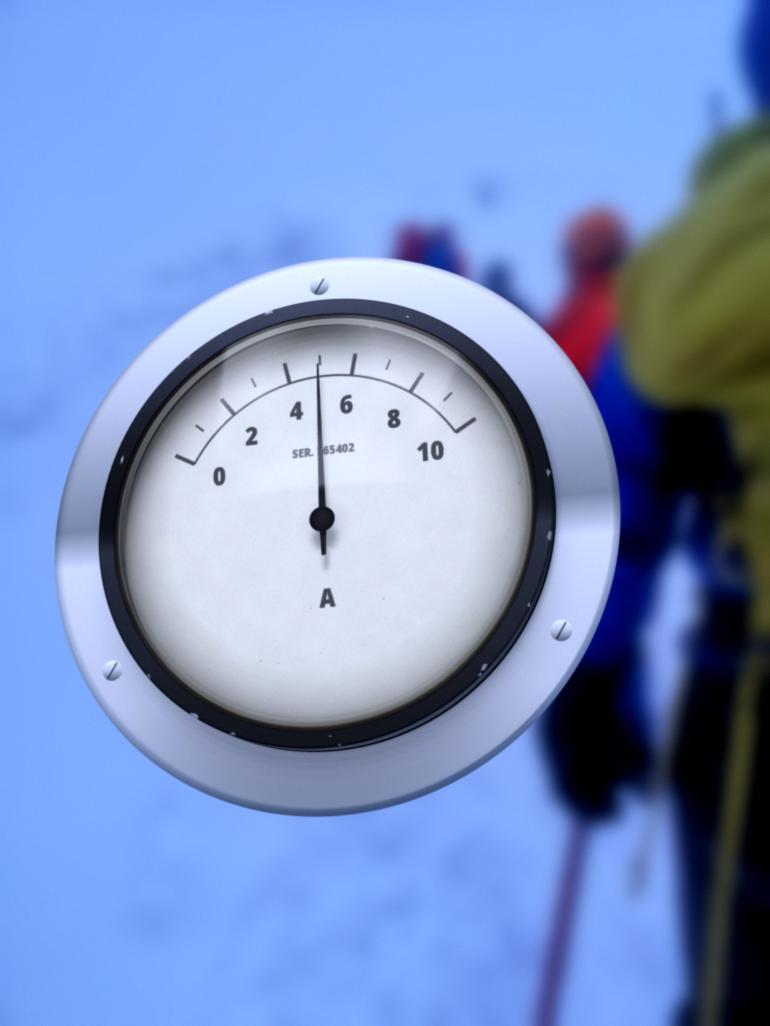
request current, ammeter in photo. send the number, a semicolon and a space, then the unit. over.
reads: 5; A
